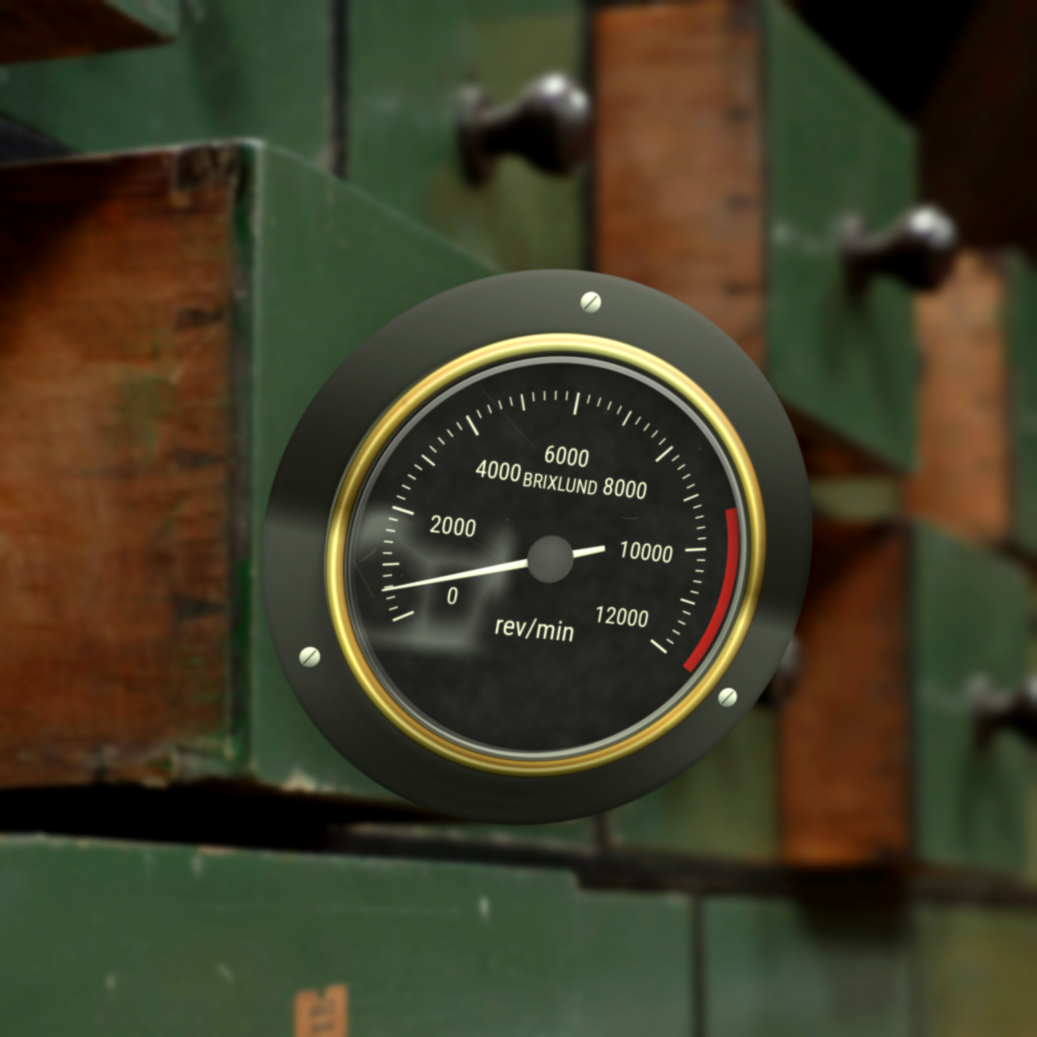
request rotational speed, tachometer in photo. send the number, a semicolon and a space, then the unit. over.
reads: 600; rpm
